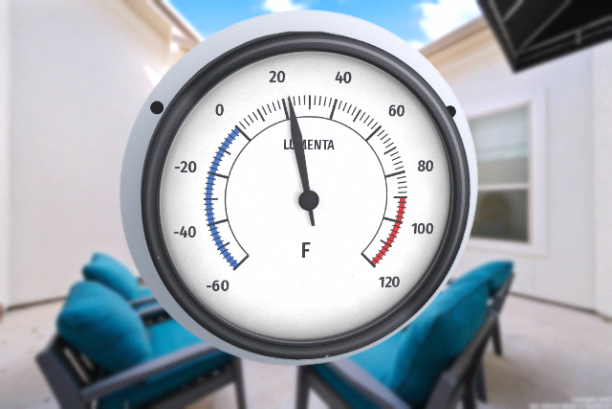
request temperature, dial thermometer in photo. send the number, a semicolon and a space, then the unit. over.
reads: 22; °F
